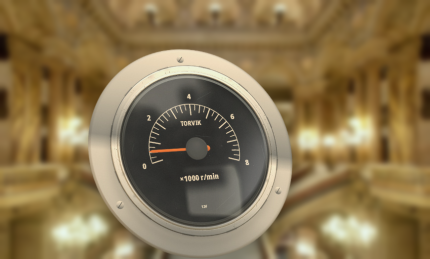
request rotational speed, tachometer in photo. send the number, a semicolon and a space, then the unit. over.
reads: 500; rpm
